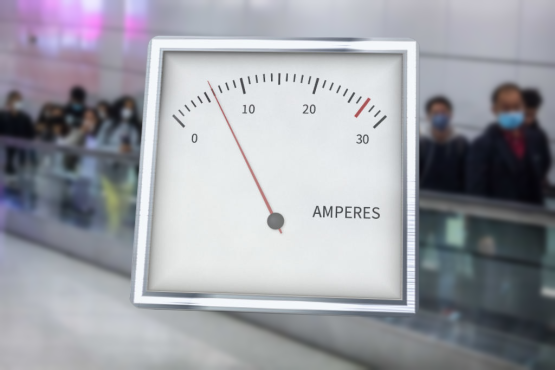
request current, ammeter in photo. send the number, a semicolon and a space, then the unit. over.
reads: 6; A
